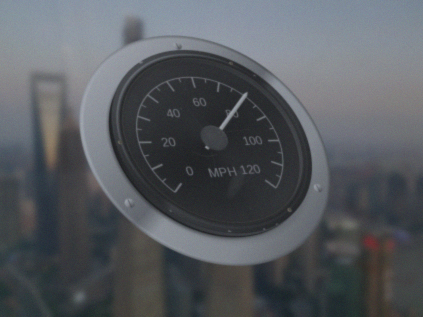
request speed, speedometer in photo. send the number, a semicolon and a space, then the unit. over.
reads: 80; mph
